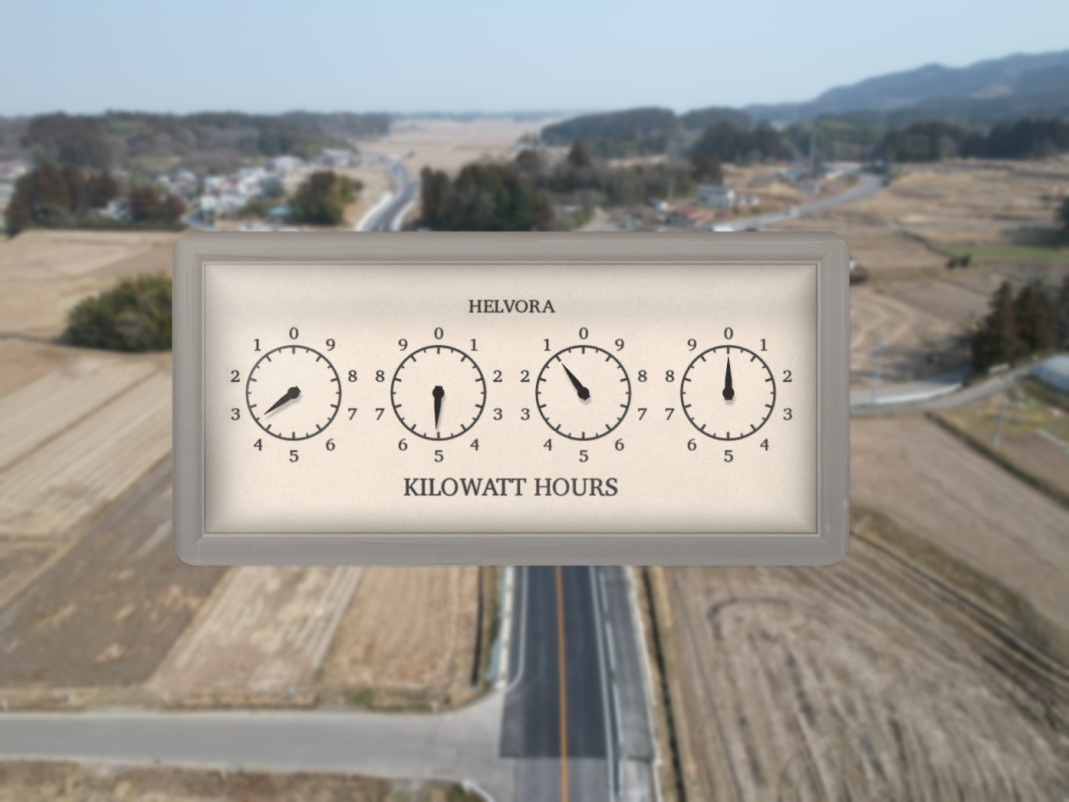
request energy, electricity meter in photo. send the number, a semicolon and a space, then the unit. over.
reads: 3510; kWh
